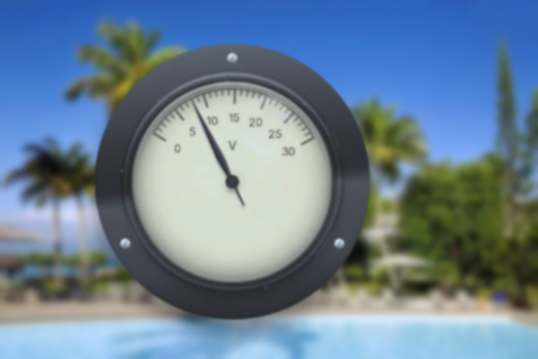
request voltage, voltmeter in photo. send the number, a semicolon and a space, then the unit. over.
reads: 8; V
